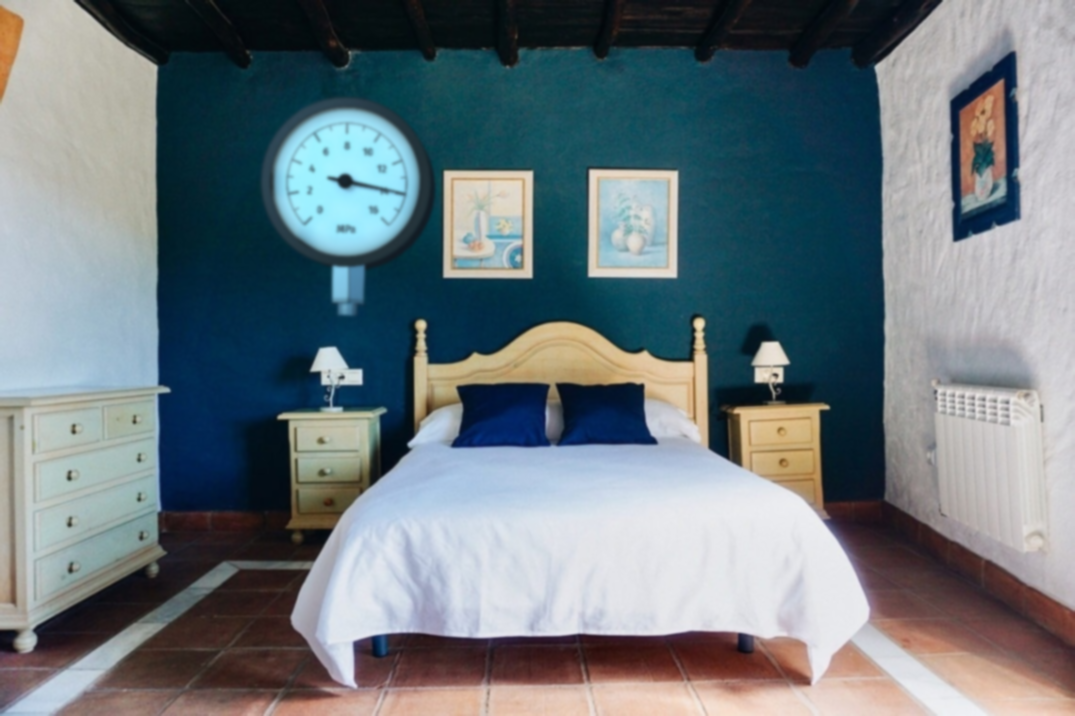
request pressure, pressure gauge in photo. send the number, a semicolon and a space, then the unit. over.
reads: 14; MPa
